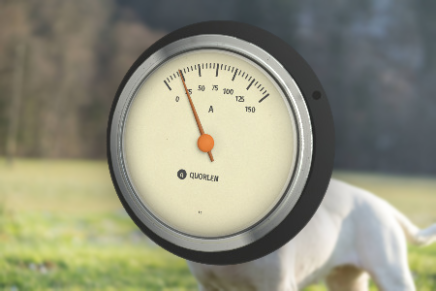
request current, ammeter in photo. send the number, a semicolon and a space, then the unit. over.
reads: 25; A
